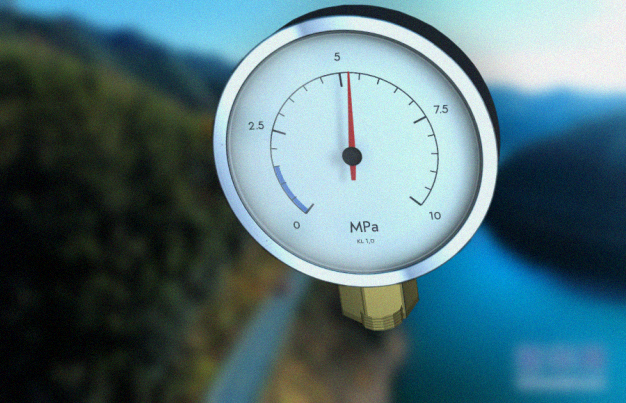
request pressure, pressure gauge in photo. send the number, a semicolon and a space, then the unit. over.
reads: 5.25; MPa
